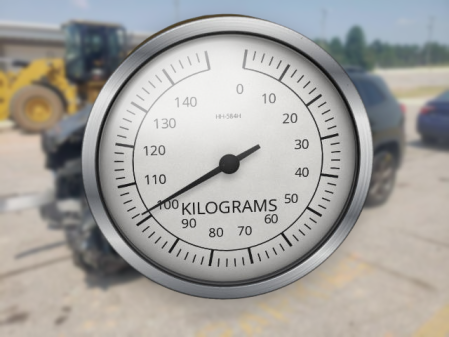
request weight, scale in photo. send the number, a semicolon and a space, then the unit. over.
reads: 102; kg
